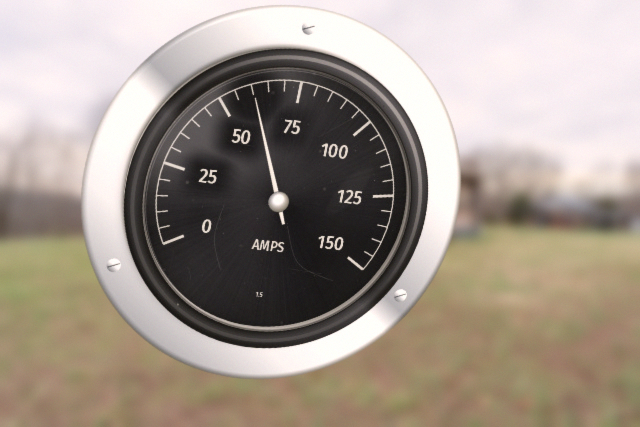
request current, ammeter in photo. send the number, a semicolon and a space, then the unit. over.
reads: 60; A
